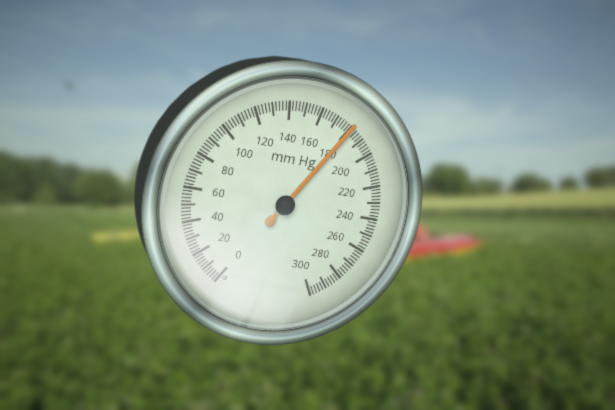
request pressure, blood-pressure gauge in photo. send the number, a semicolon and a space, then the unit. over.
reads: 180; mmHg
